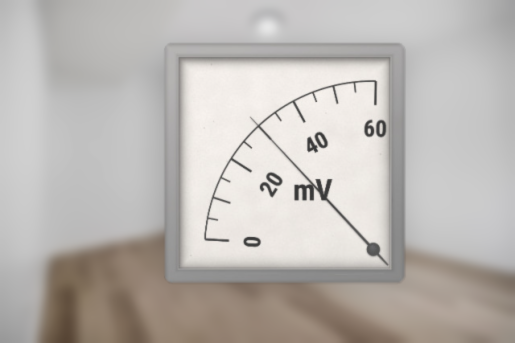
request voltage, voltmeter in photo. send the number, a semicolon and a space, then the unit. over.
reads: 30; mV
